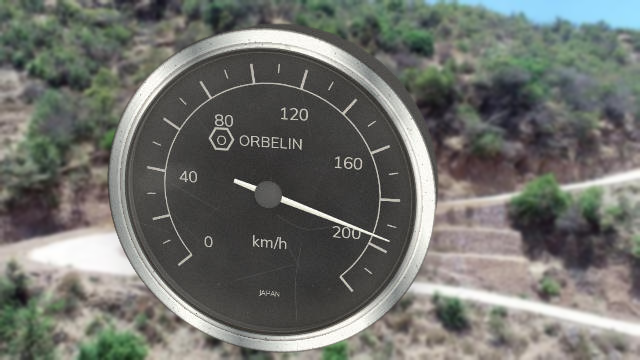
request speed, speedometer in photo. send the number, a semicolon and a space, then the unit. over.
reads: 195; km/h
